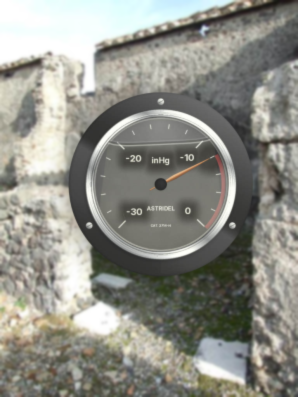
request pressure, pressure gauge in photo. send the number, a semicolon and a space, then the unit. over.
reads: -8; inHg
